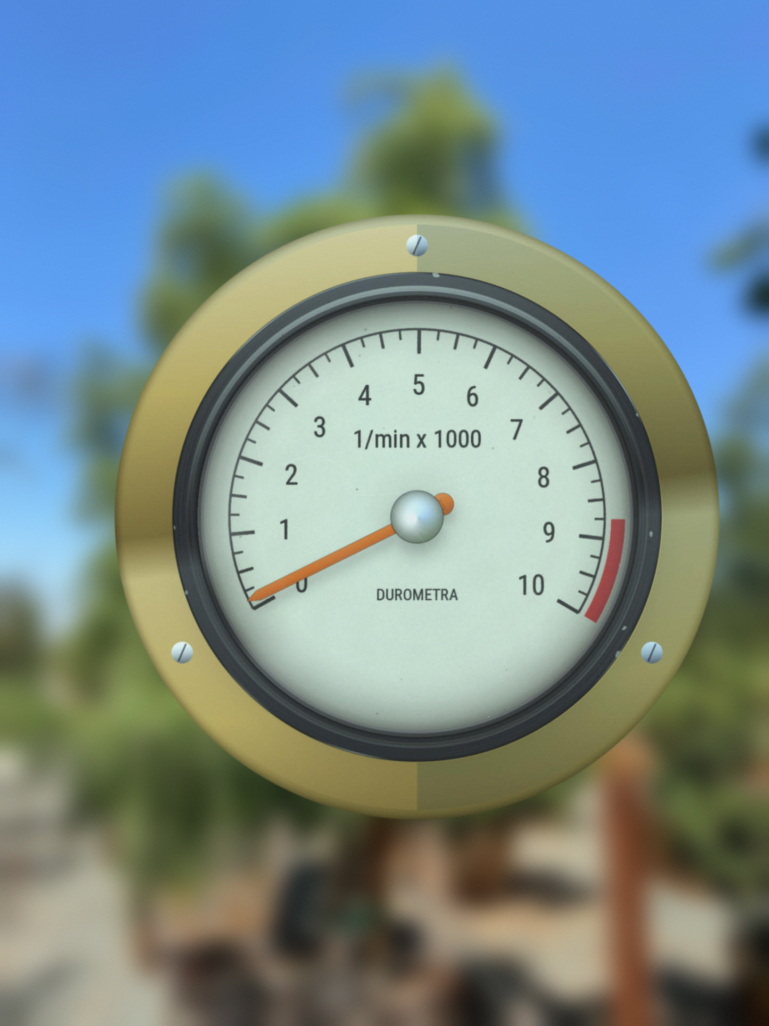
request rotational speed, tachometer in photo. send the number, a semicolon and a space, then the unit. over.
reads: 125; rpm
